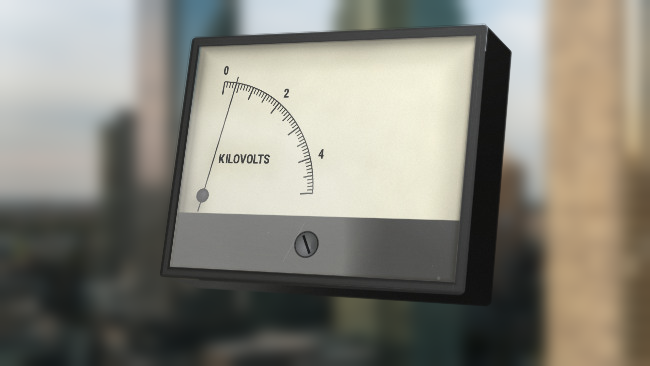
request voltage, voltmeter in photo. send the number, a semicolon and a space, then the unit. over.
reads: 0.5; kV
